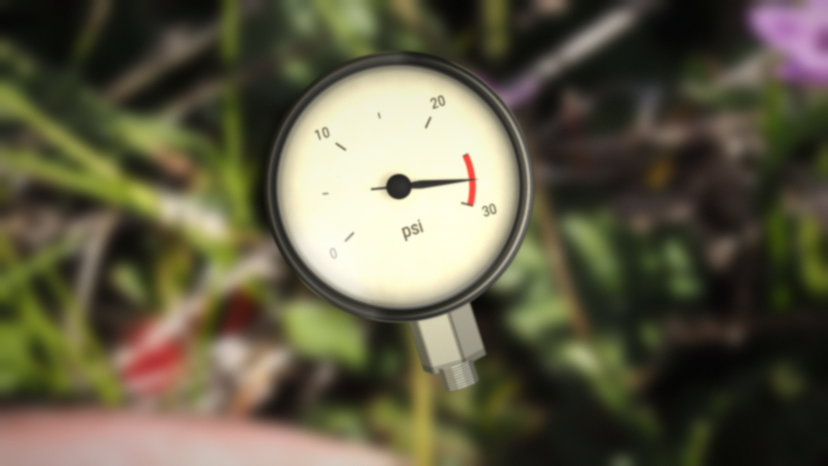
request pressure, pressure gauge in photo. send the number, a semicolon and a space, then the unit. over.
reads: 27.5; psi
